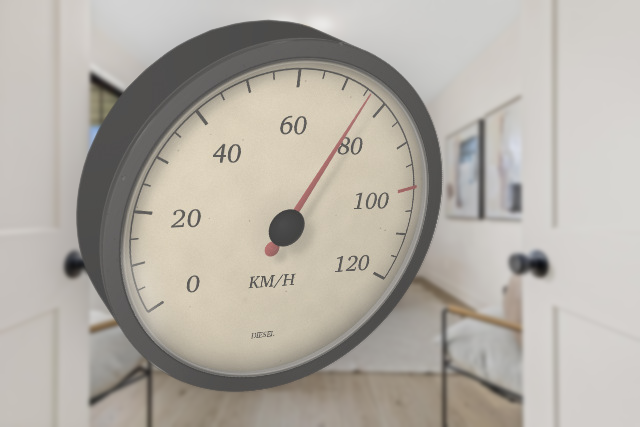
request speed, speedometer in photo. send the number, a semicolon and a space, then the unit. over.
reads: 75; km/h
